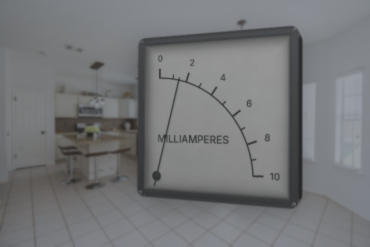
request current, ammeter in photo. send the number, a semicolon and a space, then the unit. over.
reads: 1.5; mA
